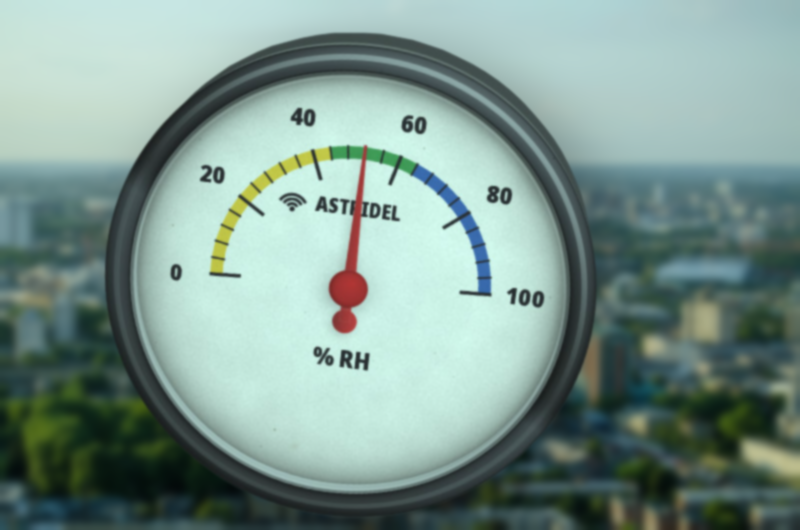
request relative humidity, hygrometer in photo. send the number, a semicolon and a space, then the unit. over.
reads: 52; %
